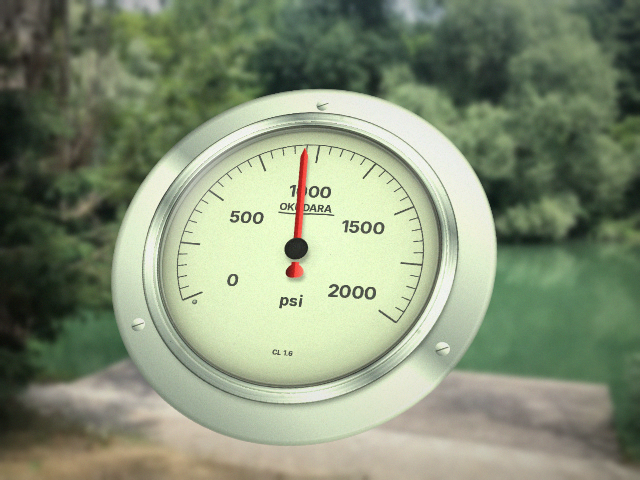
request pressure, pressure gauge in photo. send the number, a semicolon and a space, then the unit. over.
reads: 950; psi
